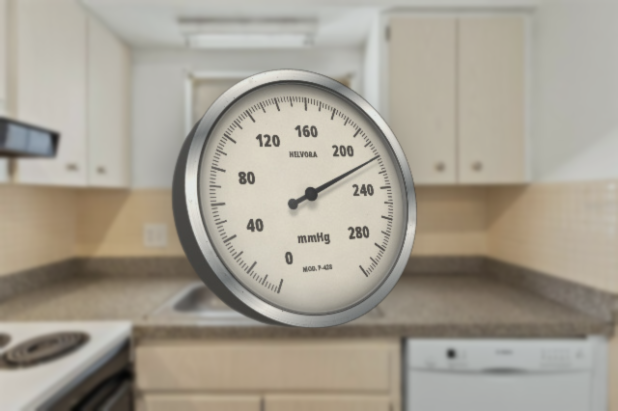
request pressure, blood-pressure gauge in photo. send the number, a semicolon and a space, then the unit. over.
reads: 220; mmHg
